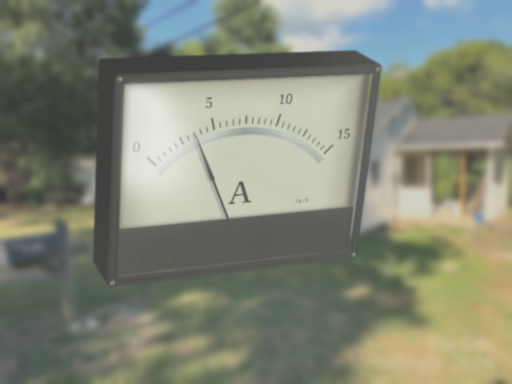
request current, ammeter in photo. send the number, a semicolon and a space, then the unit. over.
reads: 3.5; A
